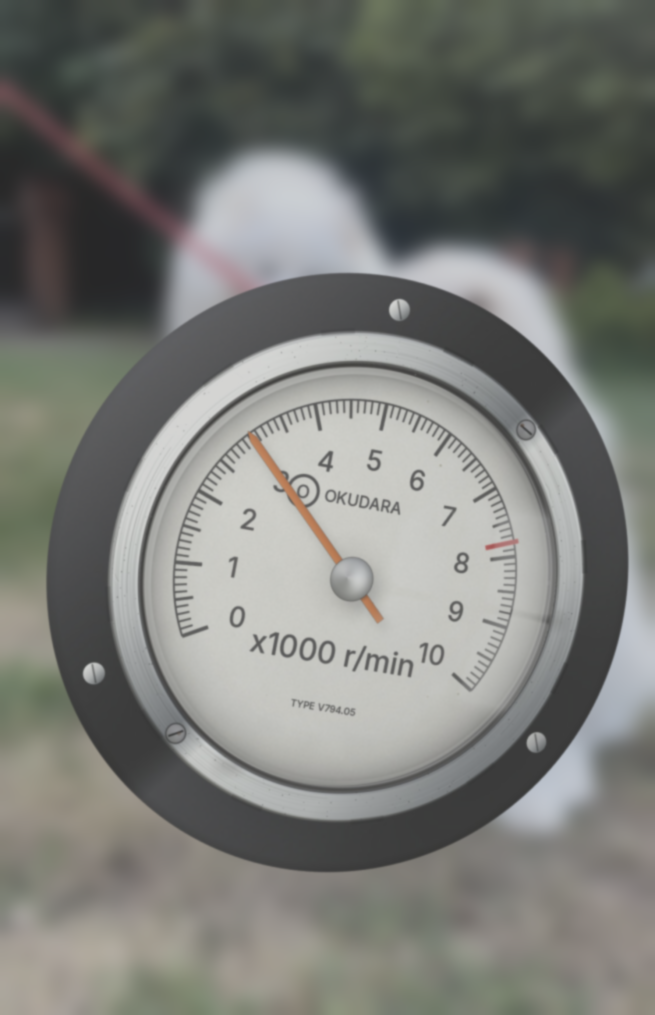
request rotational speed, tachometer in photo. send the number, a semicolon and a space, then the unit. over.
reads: 3000; rpm
